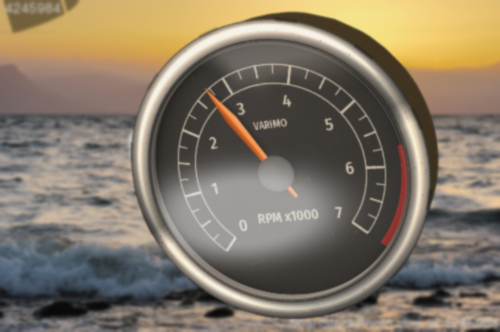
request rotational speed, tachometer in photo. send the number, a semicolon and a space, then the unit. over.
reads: 2750; rpm
